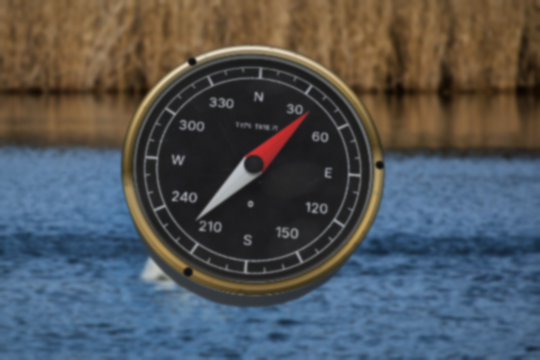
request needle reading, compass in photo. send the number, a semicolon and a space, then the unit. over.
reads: 40; °
